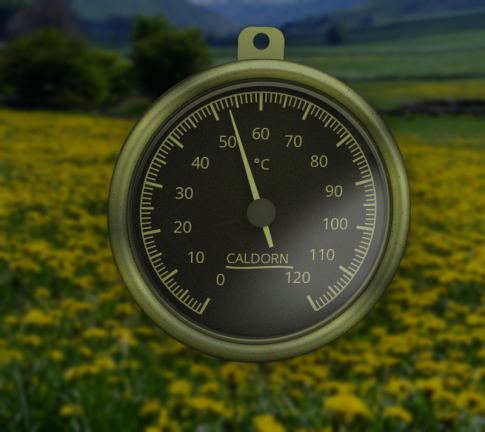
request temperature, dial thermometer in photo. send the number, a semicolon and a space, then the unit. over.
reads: 53; °C
